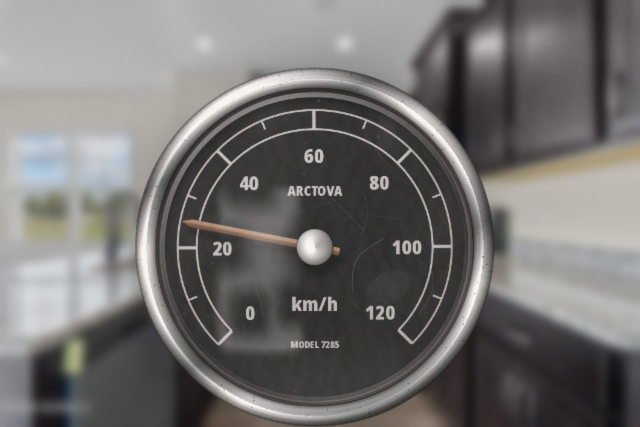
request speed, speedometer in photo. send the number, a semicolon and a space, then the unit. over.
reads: 25; km/h
